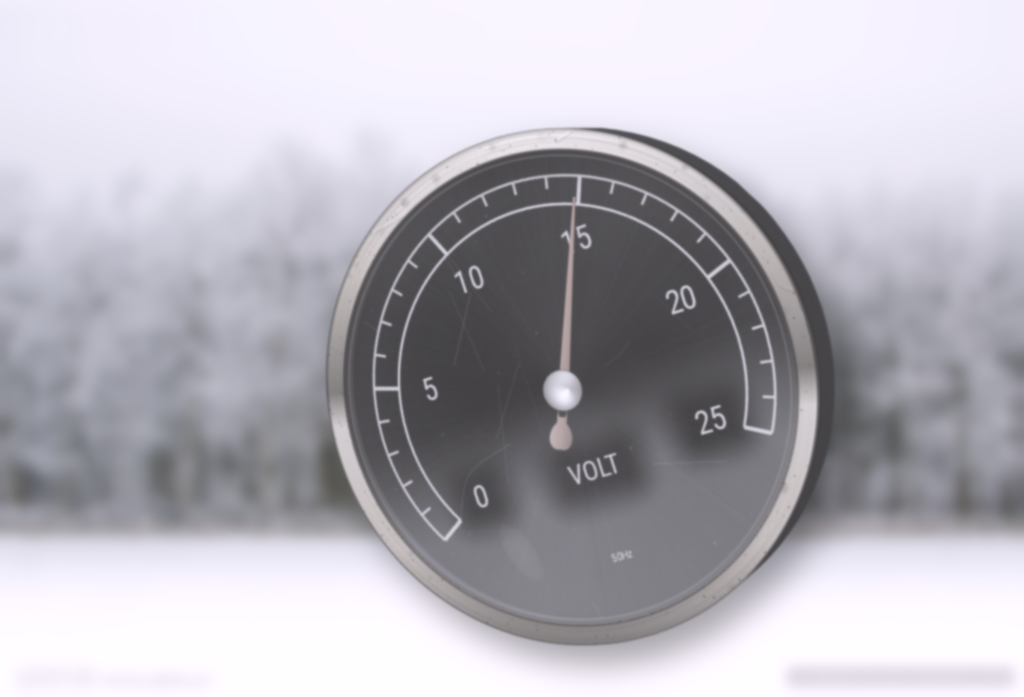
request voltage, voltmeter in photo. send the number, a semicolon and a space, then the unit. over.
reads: 15; V
